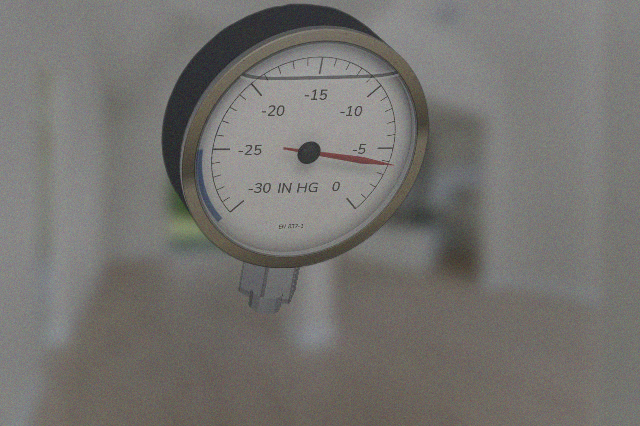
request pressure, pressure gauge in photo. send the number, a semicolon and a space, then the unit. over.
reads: -4; inHg
